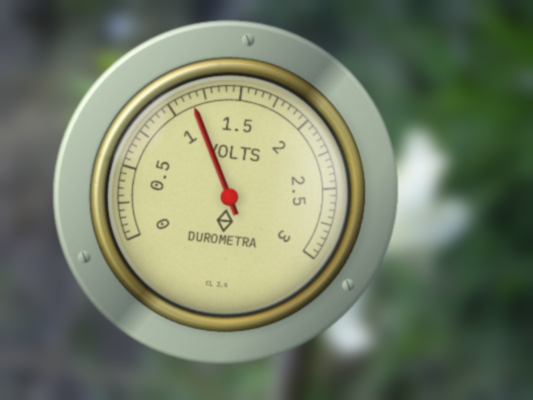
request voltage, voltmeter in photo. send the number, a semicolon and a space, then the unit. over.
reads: 1.15; V
